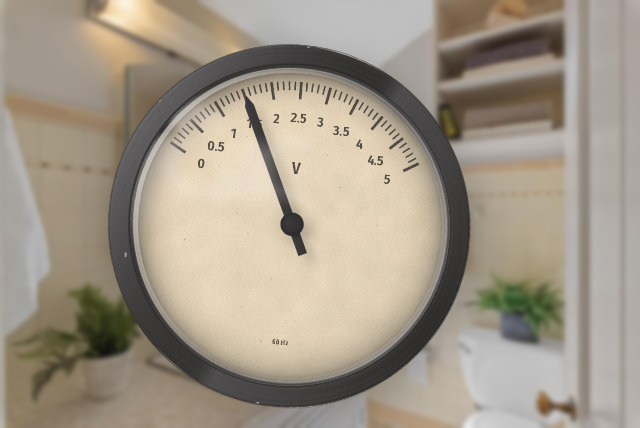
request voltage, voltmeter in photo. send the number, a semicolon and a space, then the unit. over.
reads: 1.5; V
